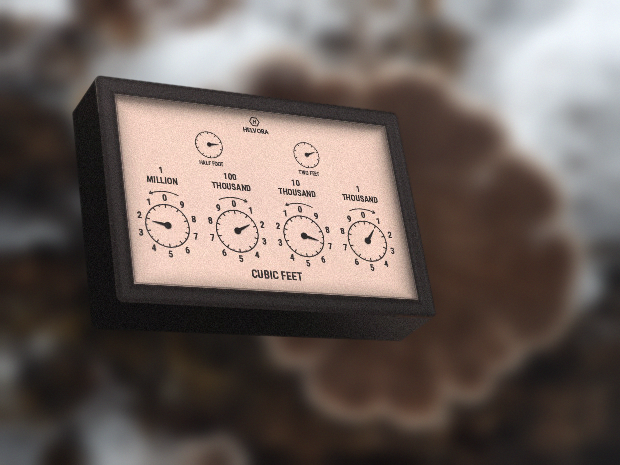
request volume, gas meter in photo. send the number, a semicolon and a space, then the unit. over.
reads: 217100; ft³
